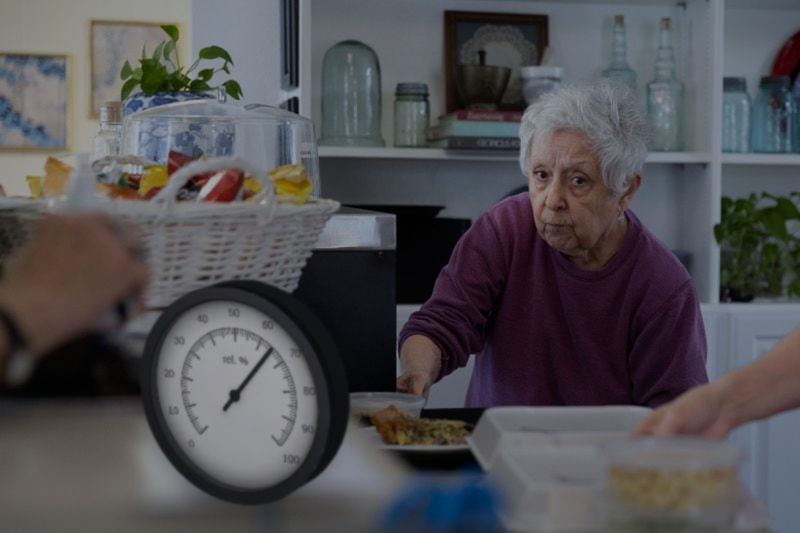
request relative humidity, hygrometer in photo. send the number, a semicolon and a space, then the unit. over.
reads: 65; %
